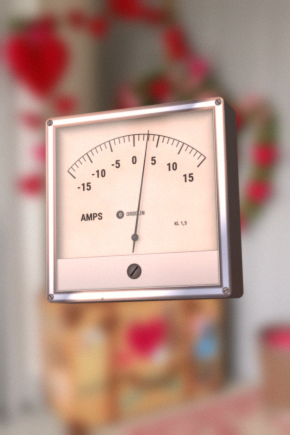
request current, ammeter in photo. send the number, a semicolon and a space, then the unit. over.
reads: 3; A
